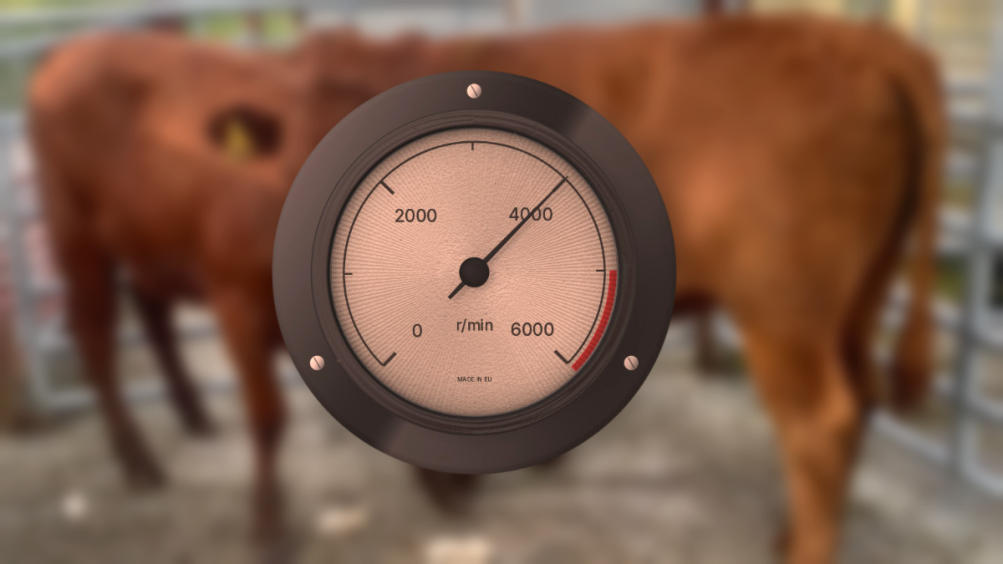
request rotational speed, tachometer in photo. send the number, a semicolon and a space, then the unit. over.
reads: 4000; rpm
